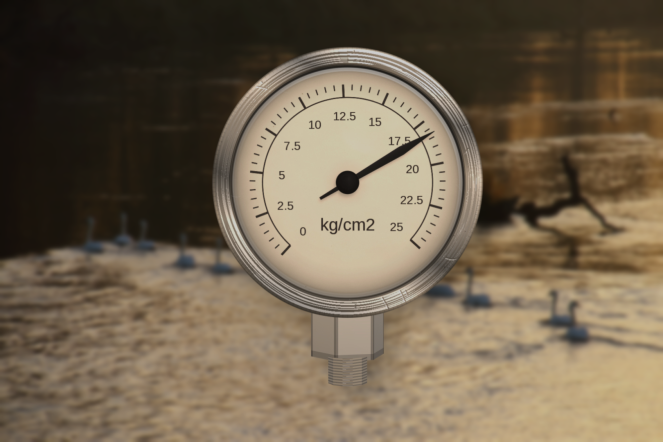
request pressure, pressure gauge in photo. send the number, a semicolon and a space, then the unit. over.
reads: 18.25; kg/cm²
